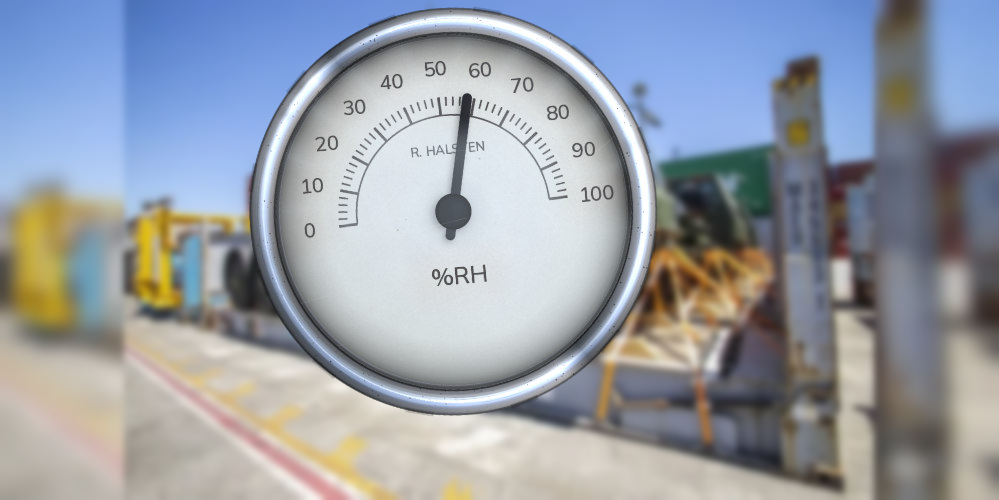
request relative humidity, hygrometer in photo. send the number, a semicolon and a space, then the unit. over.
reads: 58; %
